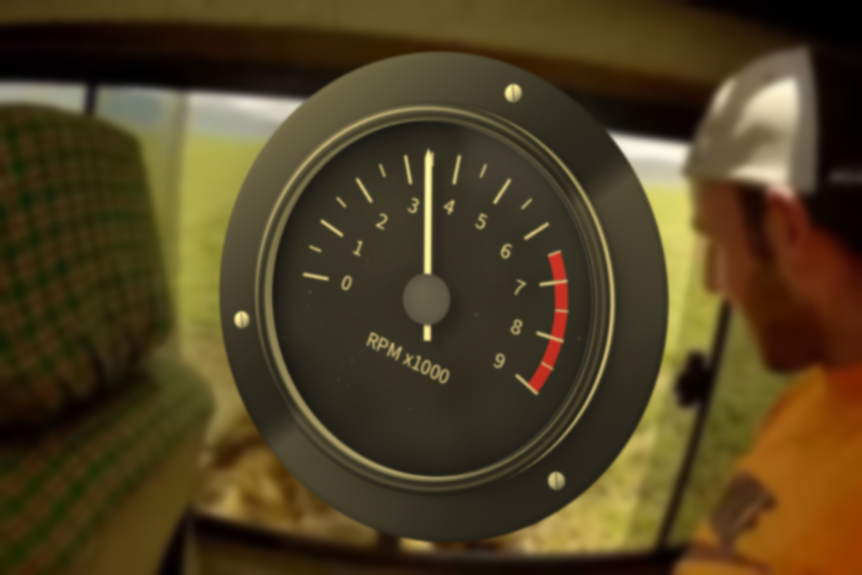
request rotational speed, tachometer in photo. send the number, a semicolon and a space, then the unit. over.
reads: 3500; rpm
